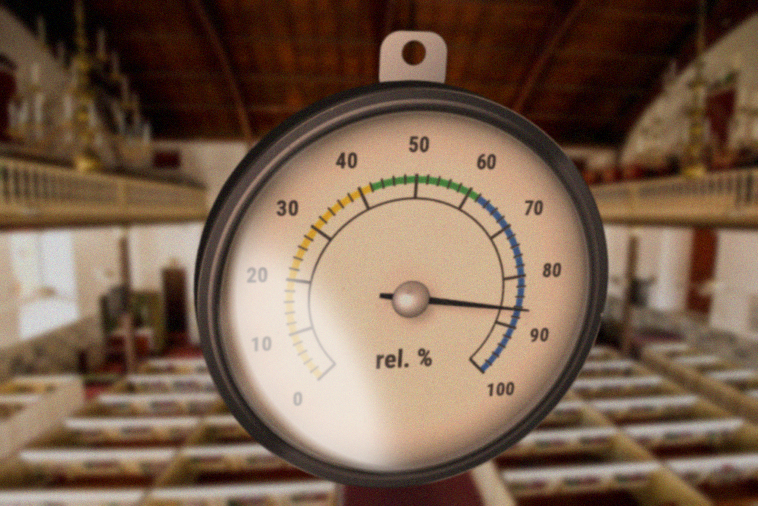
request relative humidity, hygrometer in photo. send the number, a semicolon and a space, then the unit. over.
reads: 86; %
